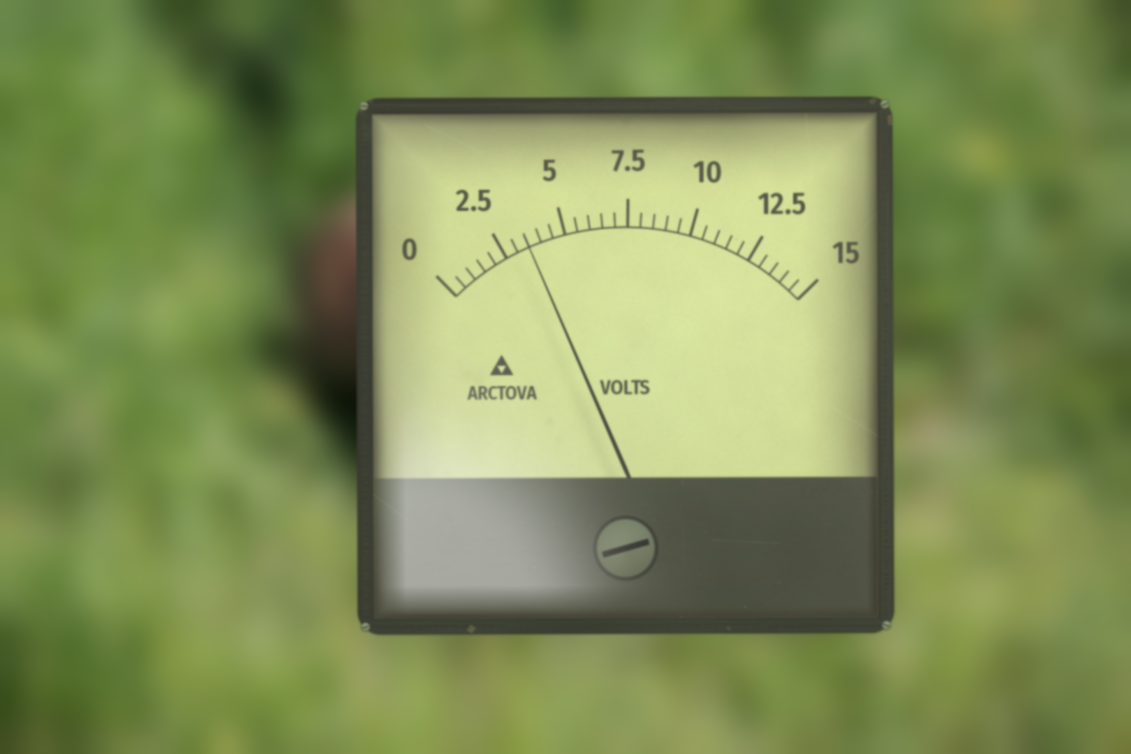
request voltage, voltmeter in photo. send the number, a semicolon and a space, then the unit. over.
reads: 3.5; V
